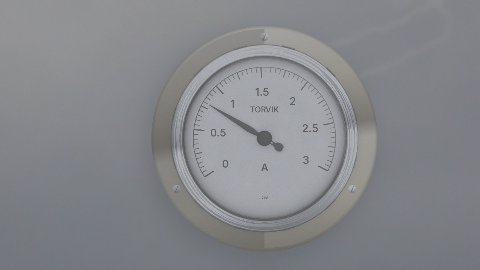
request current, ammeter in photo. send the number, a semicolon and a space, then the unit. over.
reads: 0.8; A
